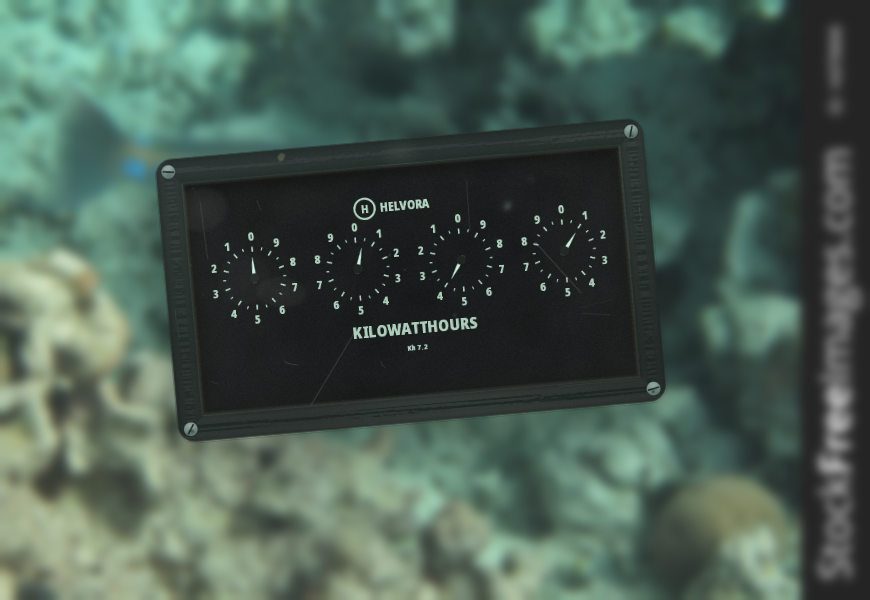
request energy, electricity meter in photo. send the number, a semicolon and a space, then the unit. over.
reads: 41; kWh
